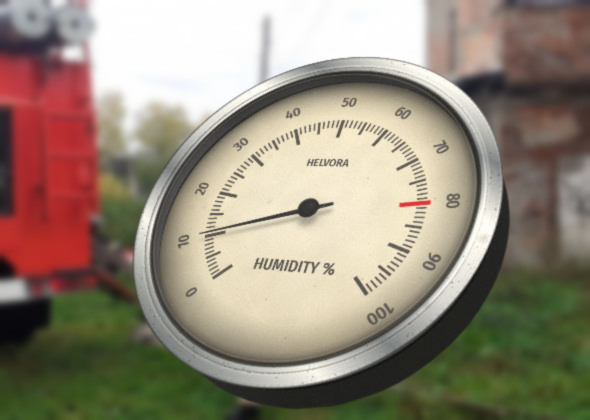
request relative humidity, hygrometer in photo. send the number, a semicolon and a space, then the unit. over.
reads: 10; %
